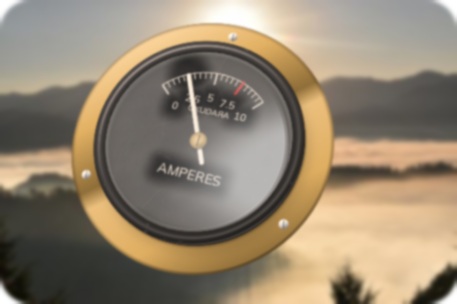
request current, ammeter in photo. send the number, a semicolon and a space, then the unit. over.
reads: 2.5; A
